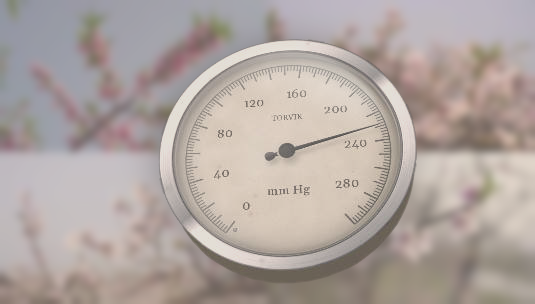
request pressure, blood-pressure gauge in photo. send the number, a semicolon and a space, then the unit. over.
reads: 230; mmHg
